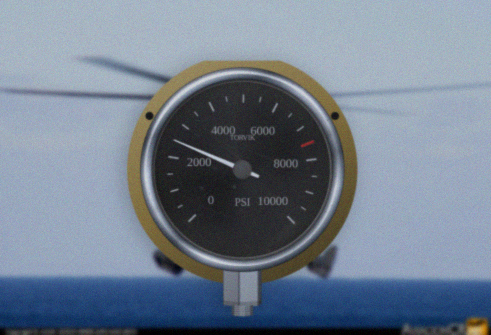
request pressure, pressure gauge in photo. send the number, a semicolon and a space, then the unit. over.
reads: 2500; psi
